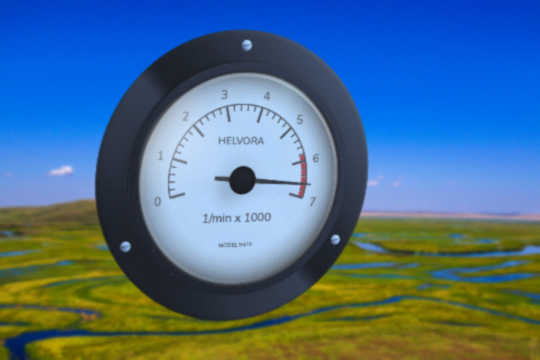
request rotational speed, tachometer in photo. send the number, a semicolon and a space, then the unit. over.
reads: 6600; rpm
